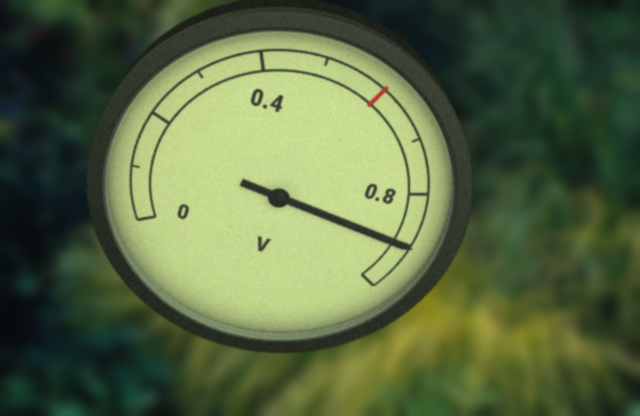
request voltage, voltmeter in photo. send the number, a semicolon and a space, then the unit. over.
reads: 0.9; V
